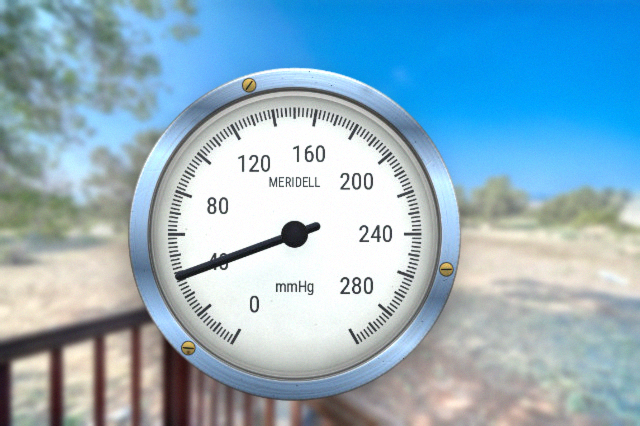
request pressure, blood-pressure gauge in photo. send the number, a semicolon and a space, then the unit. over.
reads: 40; mmHg
